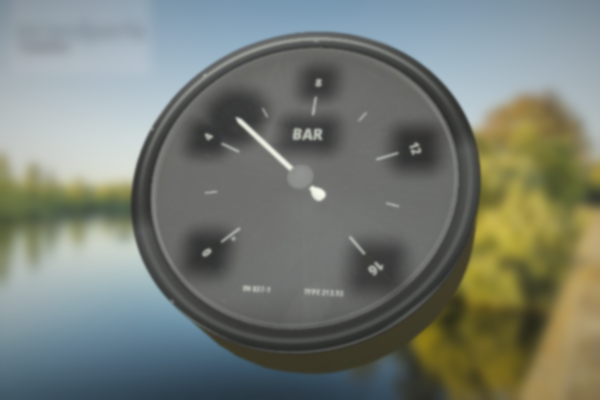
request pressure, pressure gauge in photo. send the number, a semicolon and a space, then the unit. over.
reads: 5; bar
